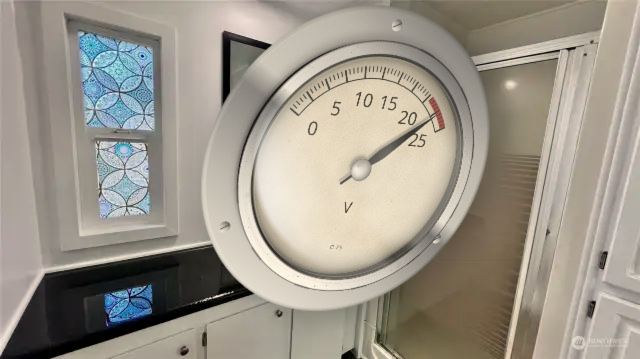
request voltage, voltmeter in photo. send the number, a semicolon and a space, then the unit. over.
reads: 22.5; V
